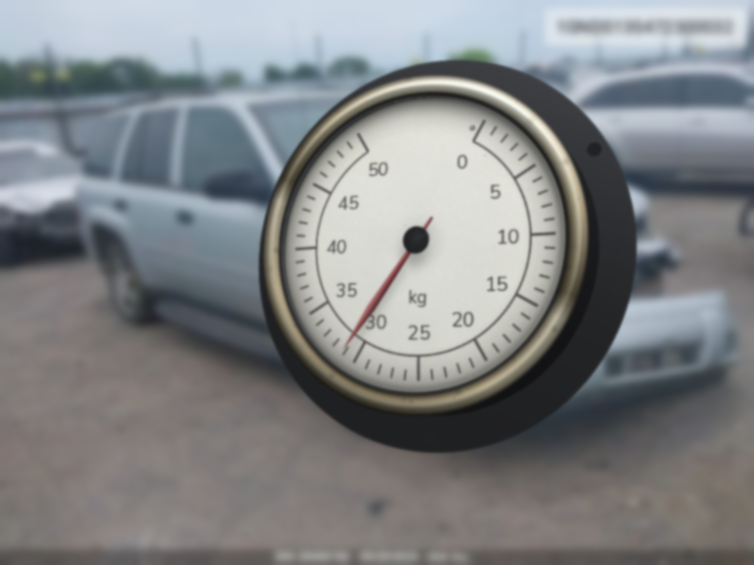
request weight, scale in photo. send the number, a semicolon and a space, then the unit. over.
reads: 31; kg
